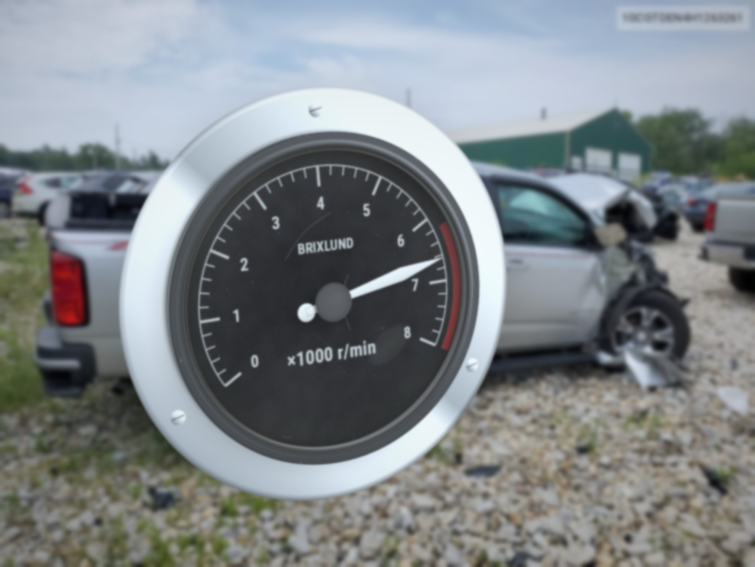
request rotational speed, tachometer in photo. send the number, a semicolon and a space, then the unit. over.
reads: 6600; rpm
